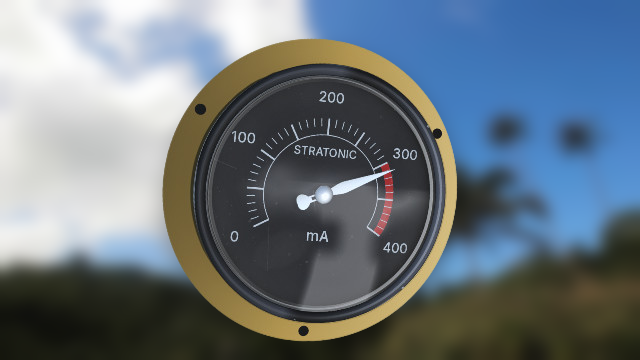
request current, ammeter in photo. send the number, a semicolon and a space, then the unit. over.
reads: 310; mA
